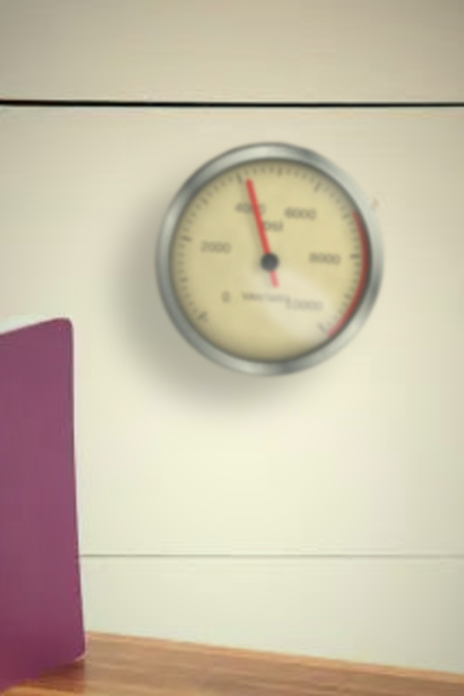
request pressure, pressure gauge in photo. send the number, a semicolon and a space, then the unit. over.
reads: 4200; psi
